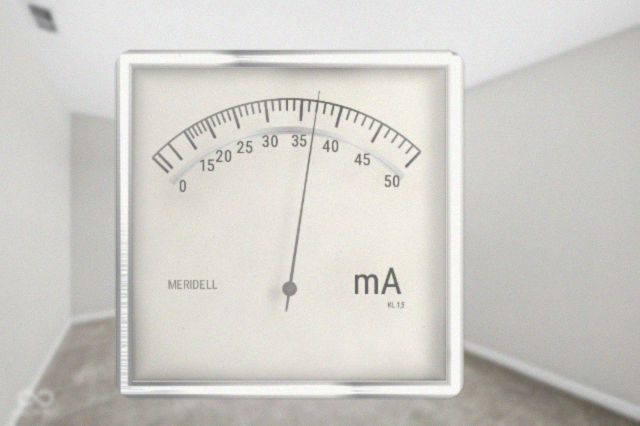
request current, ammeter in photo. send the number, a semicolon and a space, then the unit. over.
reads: 37; mA
